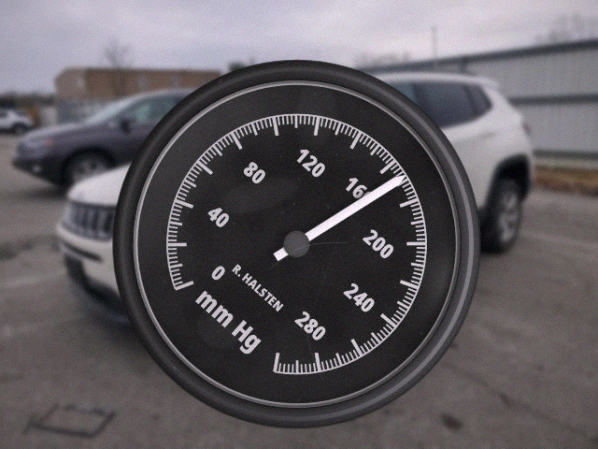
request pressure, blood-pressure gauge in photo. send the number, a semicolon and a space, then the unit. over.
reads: 168; mmHg
